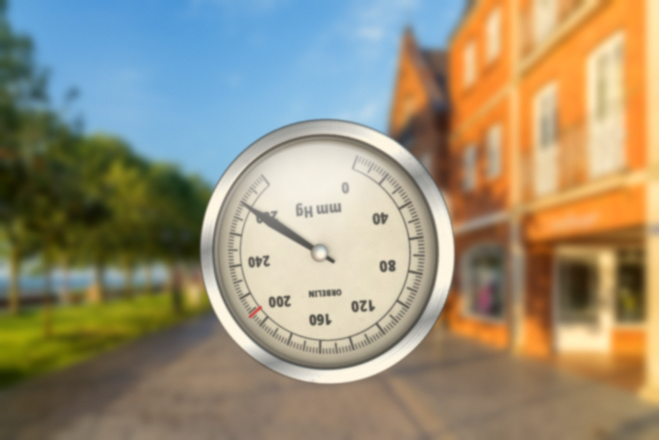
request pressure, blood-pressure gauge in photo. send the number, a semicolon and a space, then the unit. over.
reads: 280; mmHg
